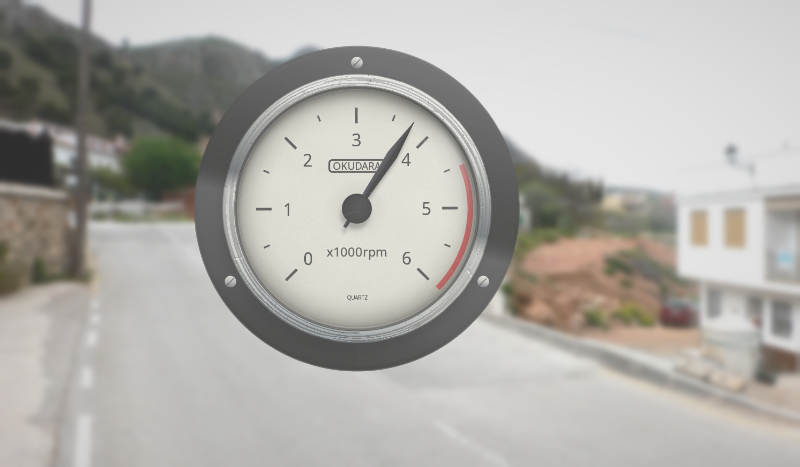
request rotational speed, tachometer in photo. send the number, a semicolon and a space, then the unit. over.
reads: 3750; rpm
